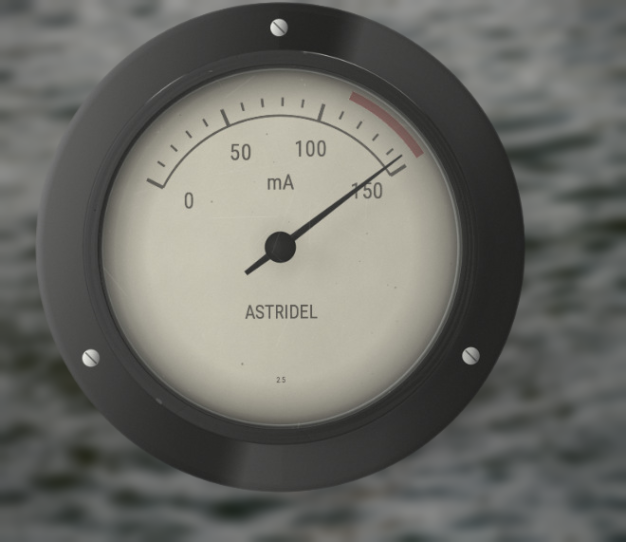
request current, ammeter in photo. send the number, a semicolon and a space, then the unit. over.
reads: 145; mA
